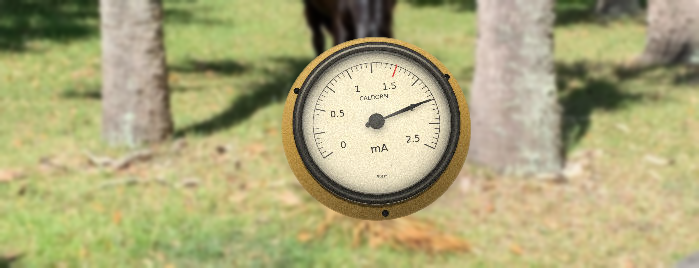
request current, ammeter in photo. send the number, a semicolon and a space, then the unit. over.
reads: 2; mA
